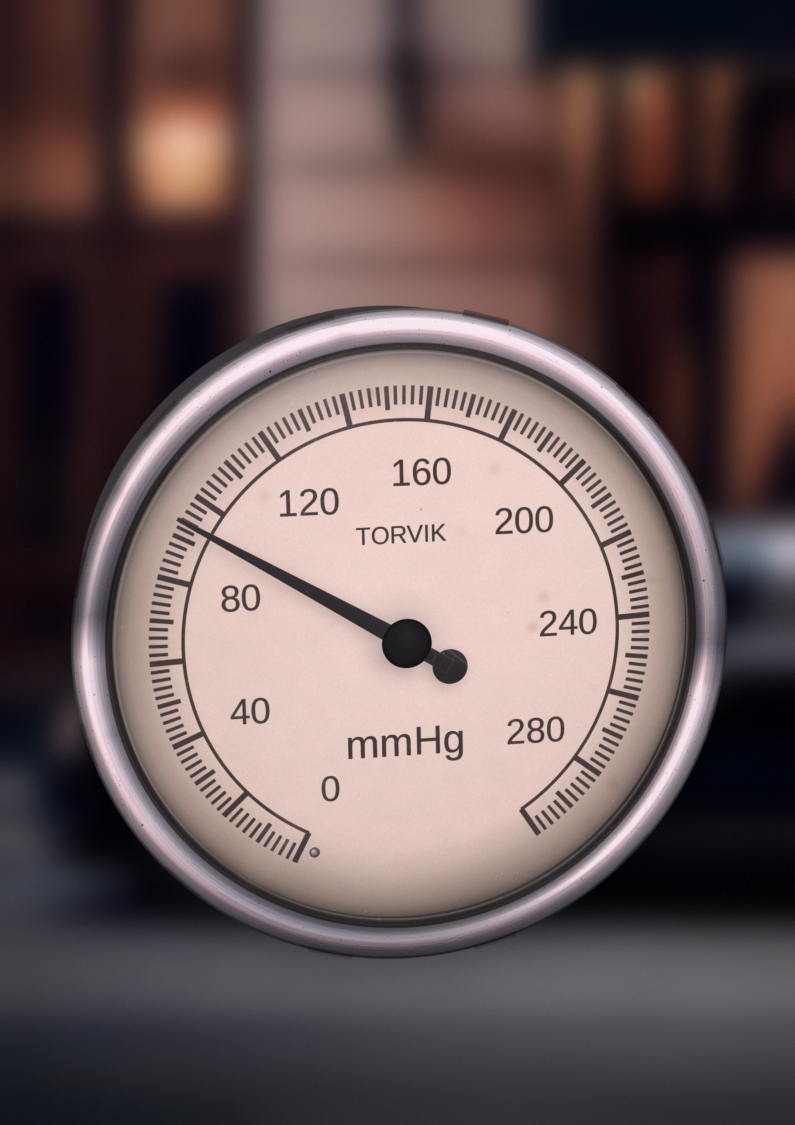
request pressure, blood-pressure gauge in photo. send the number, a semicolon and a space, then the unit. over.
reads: 94; mmHg
